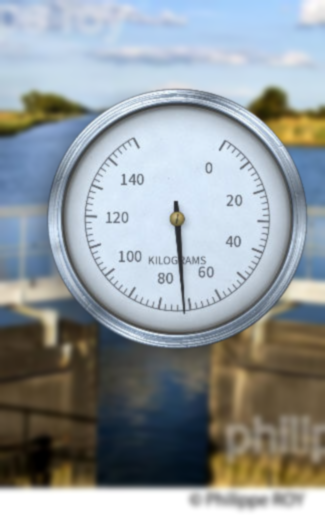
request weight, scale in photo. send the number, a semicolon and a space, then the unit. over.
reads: 72; kg
